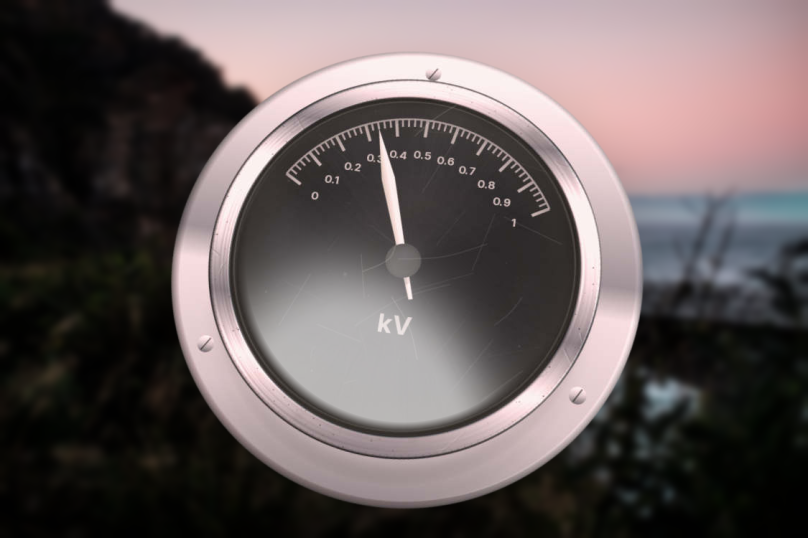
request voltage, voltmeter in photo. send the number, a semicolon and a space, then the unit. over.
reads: 0.34; kV
